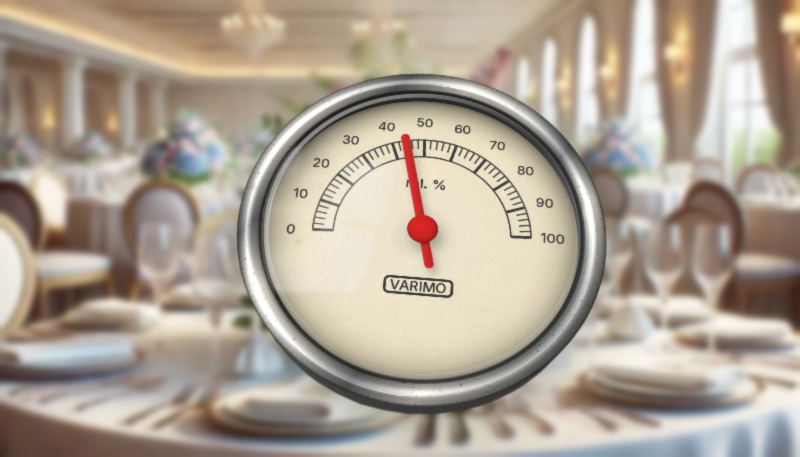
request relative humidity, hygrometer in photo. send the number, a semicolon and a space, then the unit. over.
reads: 44; %
